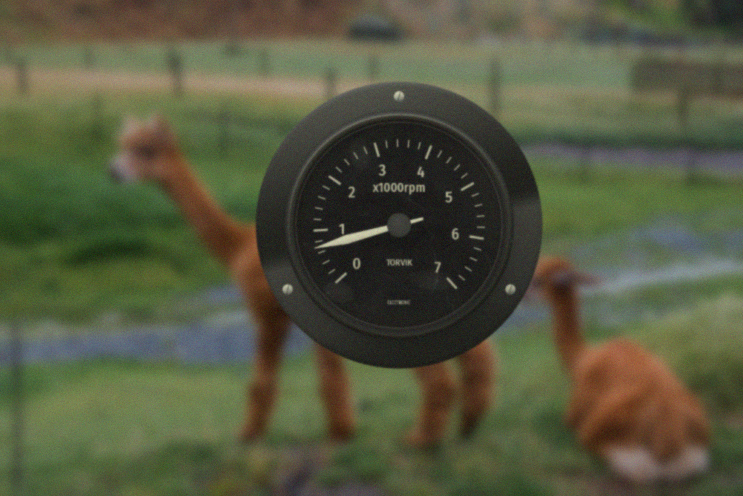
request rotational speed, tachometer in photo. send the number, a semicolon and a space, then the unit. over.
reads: 700; rpm
